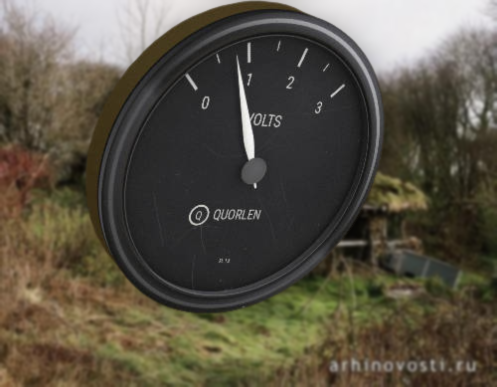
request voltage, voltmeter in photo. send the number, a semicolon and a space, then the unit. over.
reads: 0.75; V
